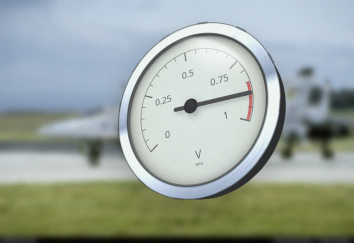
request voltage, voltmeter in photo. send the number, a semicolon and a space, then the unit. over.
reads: 0.9; V
